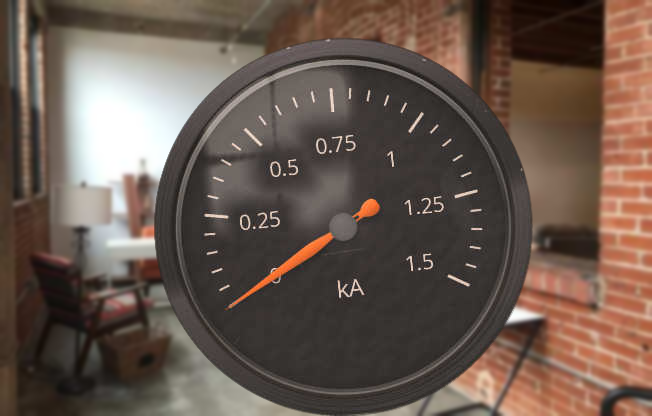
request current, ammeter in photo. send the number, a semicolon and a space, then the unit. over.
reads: 0; kA
